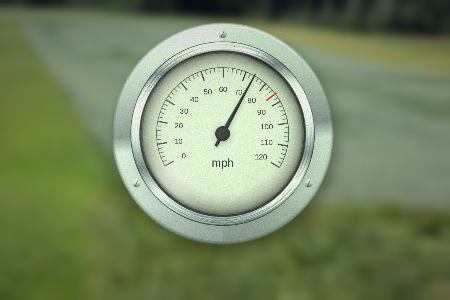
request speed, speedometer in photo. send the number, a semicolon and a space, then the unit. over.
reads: 74; mph
